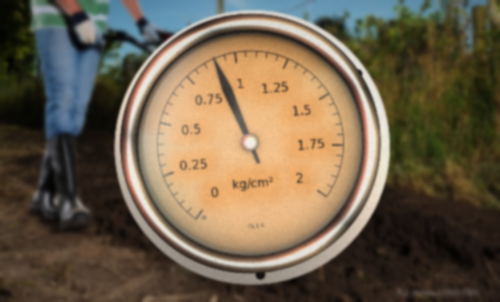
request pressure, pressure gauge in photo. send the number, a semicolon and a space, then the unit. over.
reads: 0.9; kg/cm²
